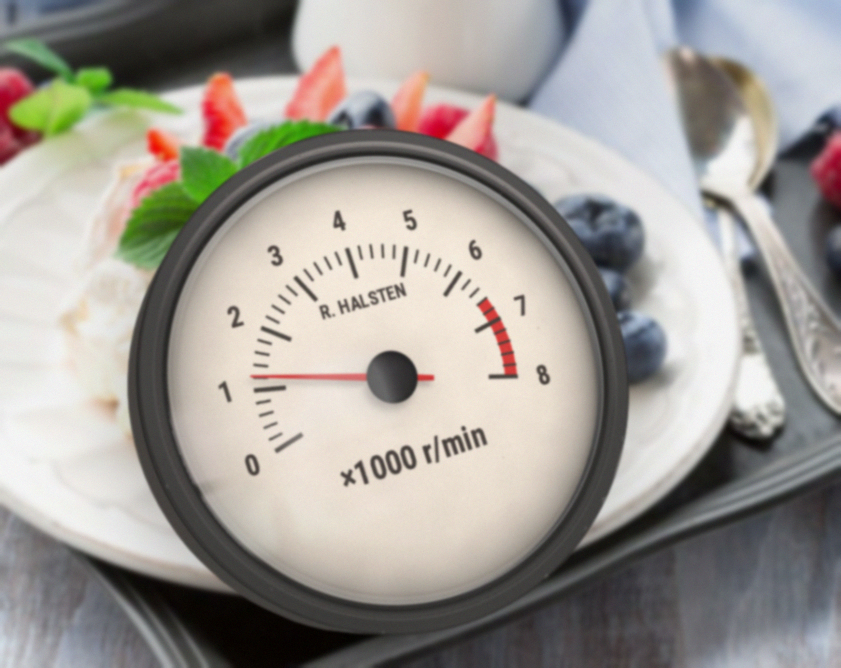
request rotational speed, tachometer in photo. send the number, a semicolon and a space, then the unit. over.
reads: 1200; rpm
